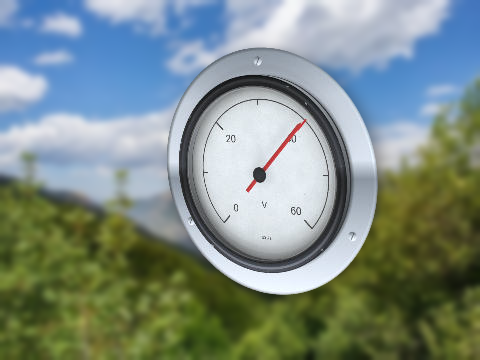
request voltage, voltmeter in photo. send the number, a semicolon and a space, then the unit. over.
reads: 40; V
